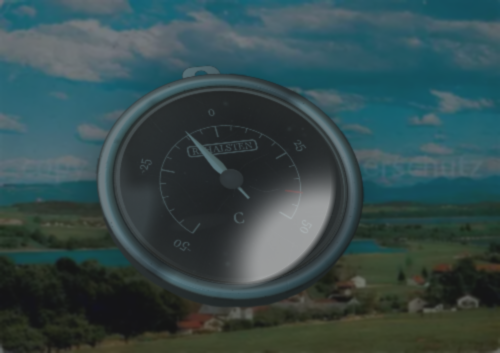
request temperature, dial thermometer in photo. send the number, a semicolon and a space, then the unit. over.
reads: -10; °C
